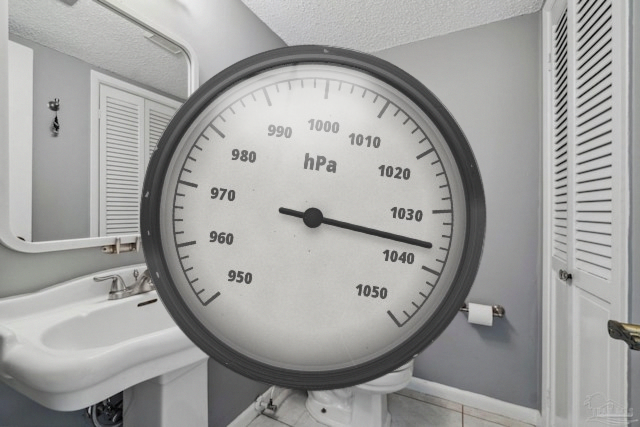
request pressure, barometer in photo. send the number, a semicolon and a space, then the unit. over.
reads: 1036; hPa
